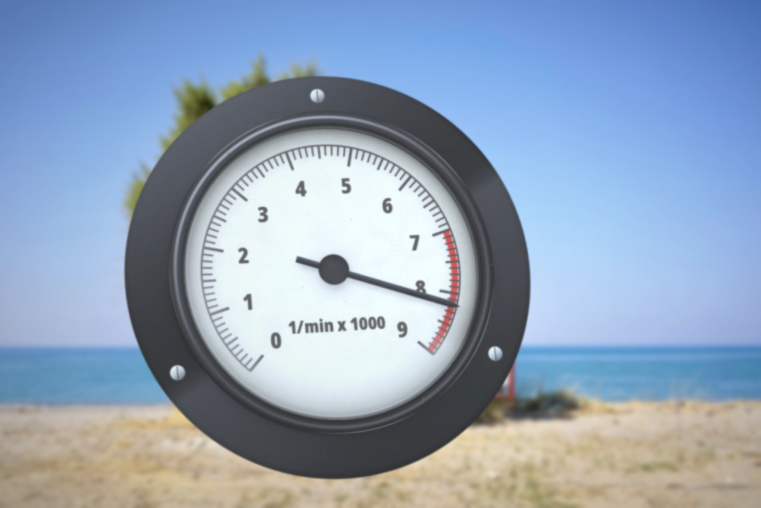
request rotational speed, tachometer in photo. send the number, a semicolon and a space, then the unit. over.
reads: 8200; rpm
